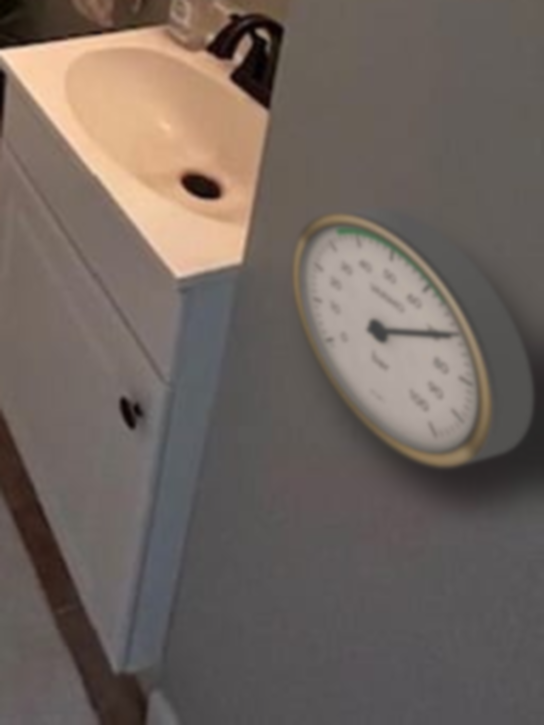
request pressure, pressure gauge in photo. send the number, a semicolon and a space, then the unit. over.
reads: 70; bar
